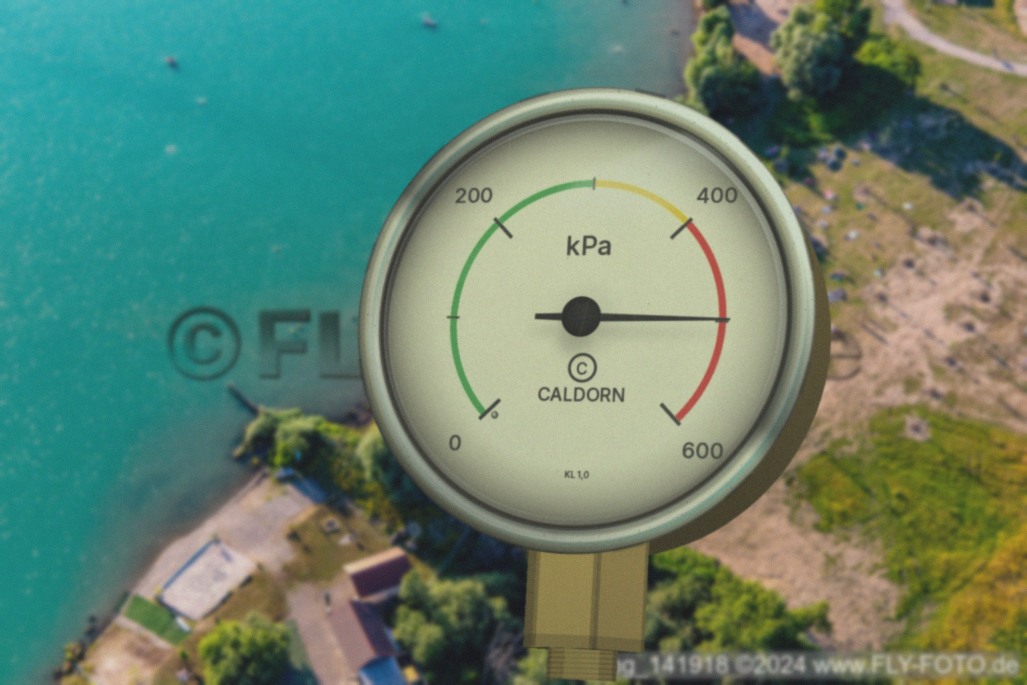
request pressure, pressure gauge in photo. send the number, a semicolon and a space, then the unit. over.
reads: 500; kPa
